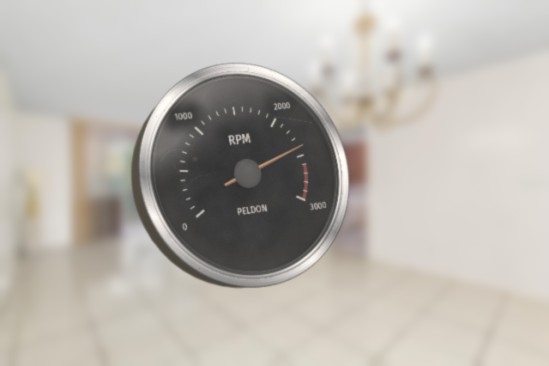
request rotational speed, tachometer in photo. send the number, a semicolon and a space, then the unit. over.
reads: 2400; rpm
